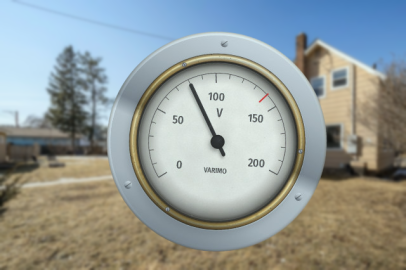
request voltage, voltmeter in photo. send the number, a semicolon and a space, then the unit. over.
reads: 80; V
